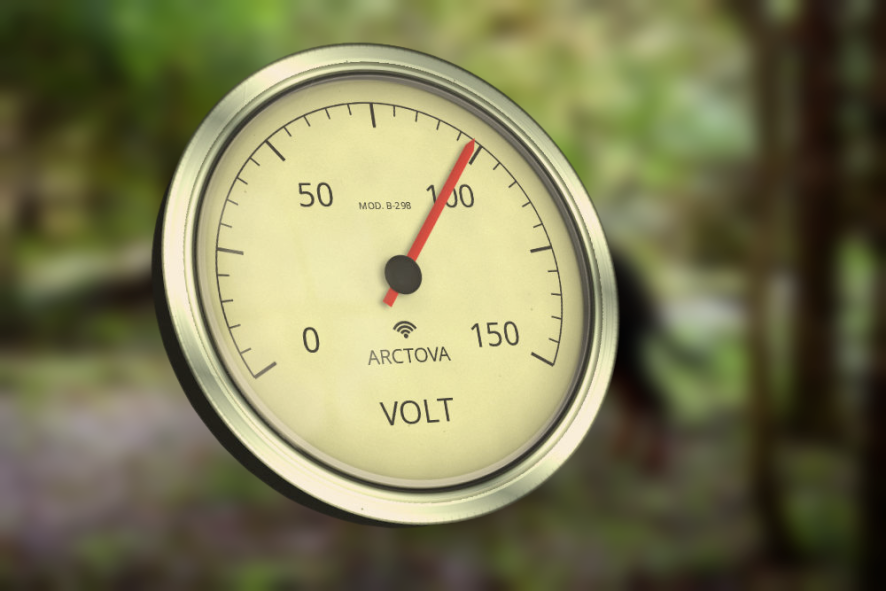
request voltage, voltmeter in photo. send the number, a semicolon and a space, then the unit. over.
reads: 97.5; V
